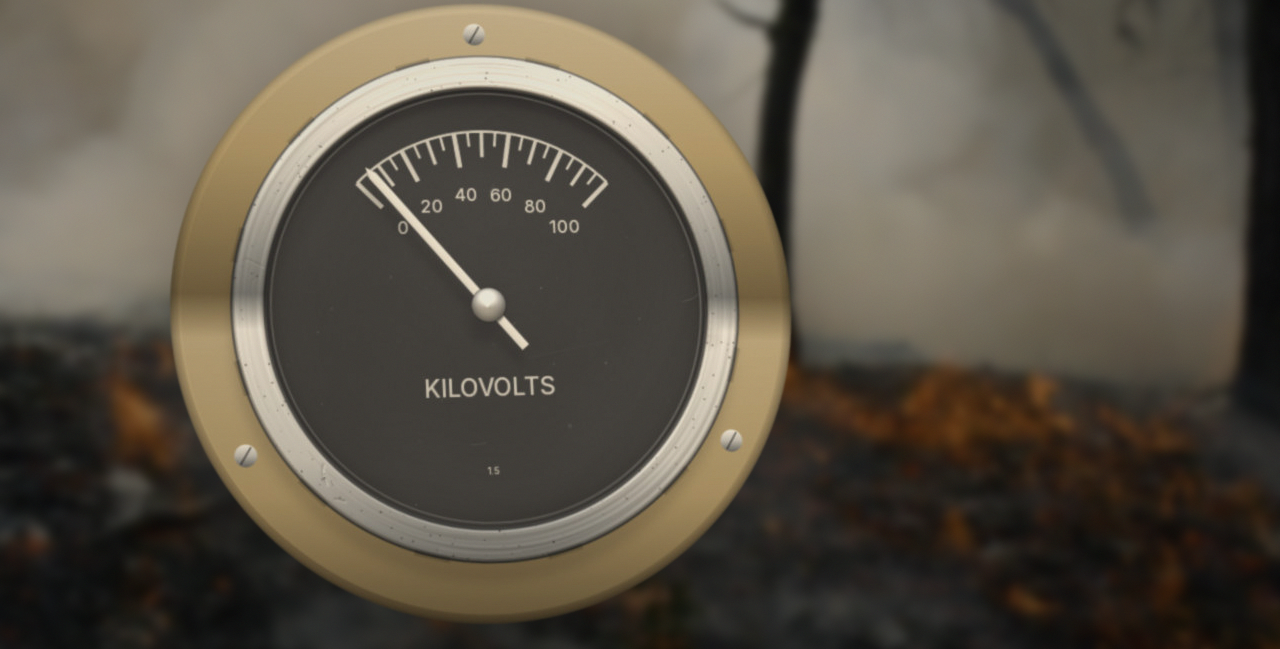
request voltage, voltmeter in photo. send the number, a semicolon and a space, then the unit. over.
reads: 5; kV
